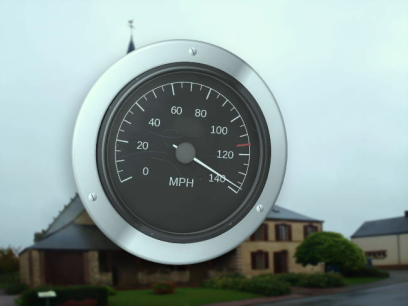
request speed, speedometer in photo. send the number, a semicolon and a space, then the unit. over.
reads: 137.5; mph
